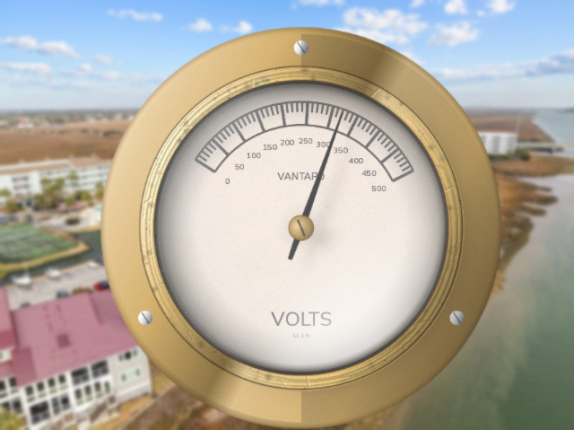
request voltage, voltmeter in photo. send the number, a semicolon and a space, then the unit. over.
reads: 320; V
